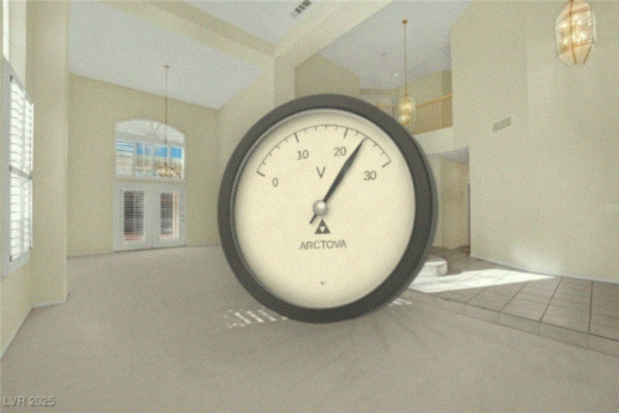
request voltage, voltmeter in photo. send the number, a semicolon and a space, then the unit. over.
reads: 24; V
